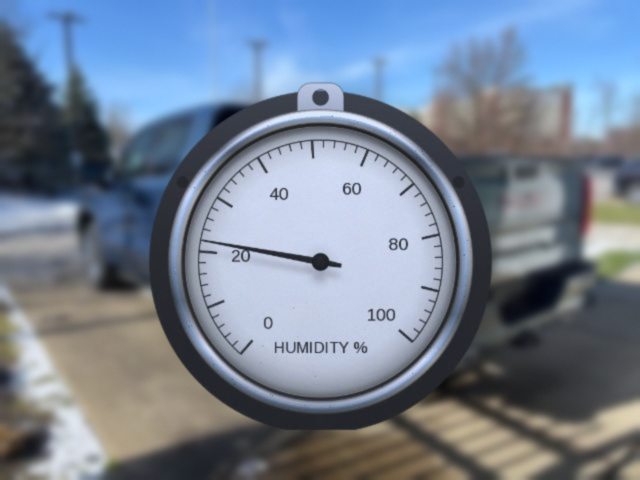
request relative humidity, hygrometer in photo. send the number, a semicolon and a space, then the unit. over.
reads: 22; %
